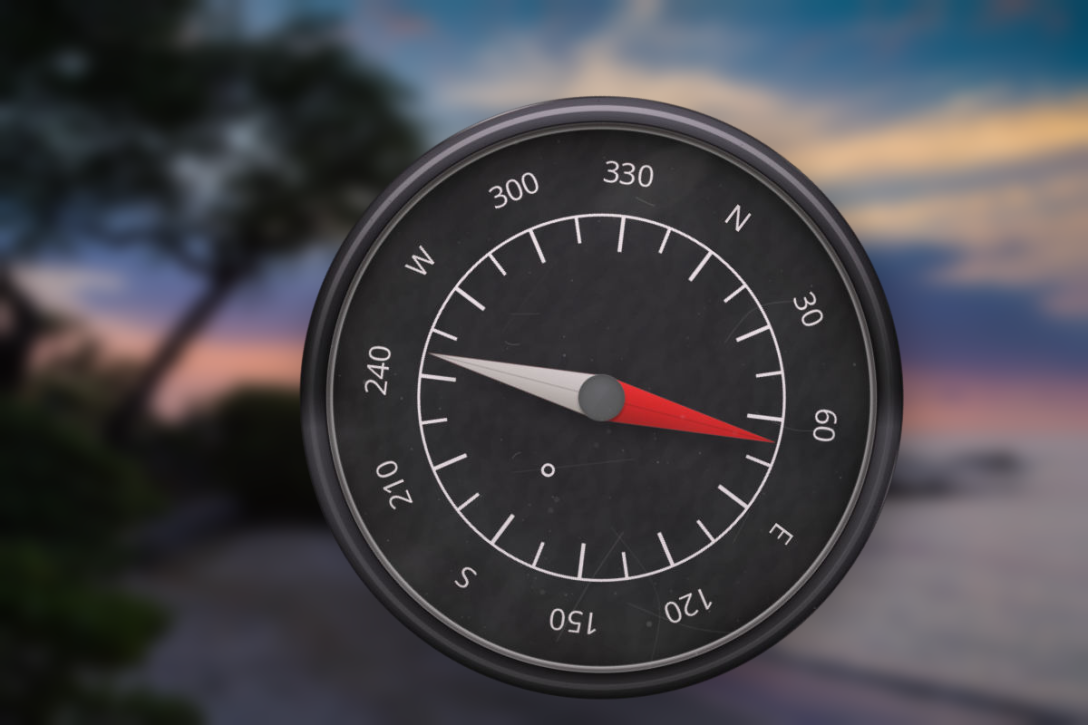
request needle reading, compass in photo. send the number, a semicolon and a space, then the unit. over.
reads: 67.5; °
